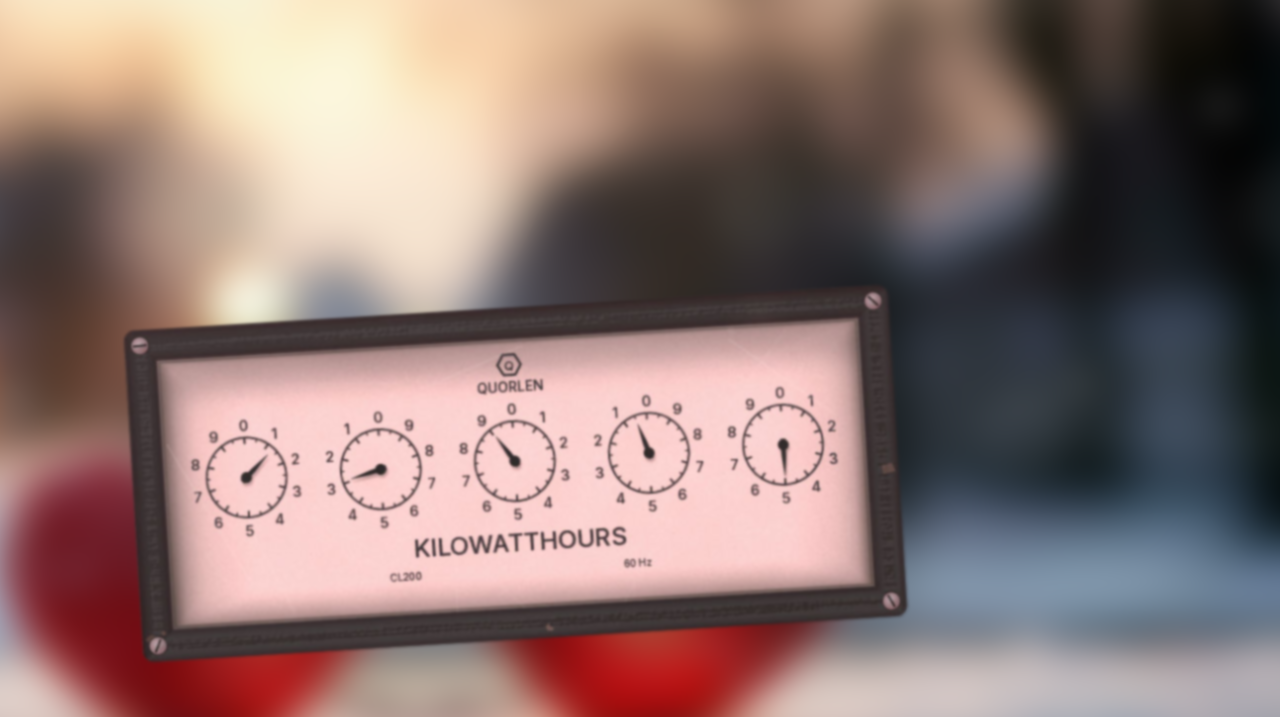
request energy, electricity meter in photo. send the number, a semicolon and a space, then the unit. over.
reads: 12905; kWh
